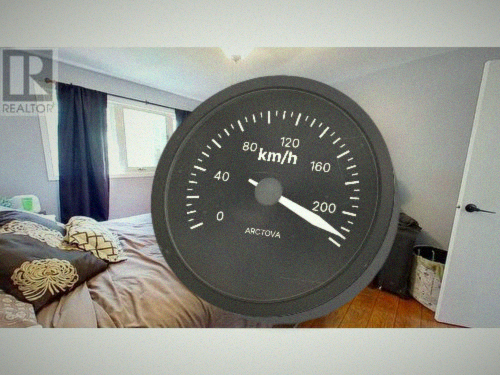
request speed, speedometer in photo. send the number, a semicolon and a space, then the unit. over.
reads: 215; km/h
